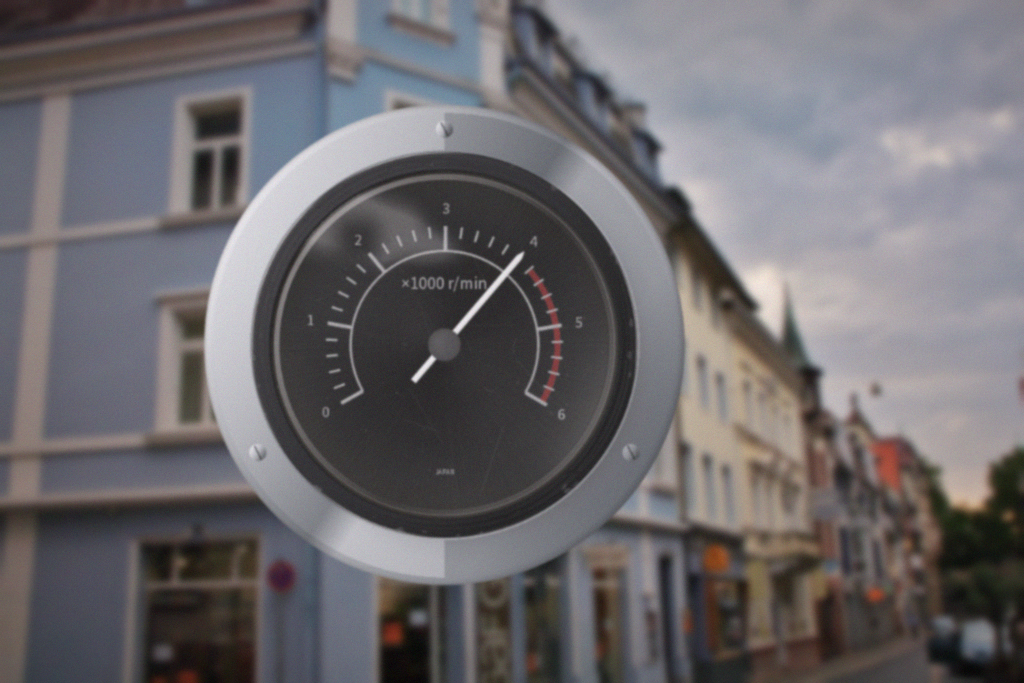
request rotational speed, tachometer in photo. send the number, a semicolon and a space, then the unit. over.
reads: 4000; rpm
